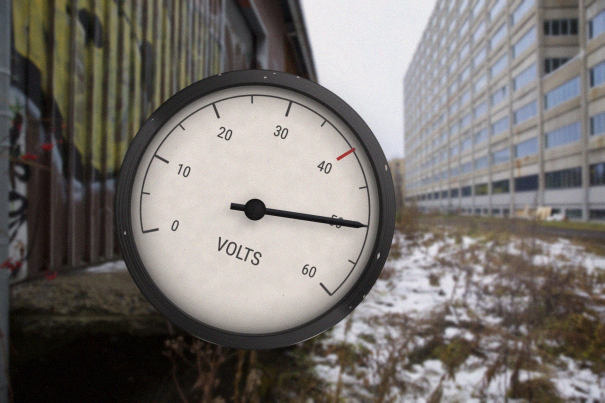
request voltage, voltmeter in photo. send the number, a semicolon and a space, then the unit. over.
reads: 50; V
